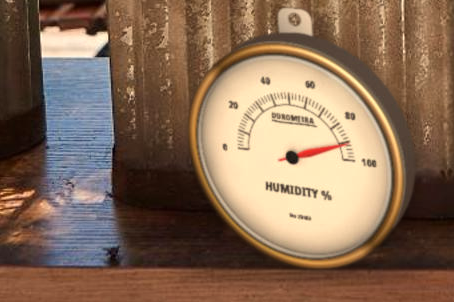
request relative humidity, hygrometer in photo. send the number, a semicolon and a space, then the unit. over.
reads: 90; %
